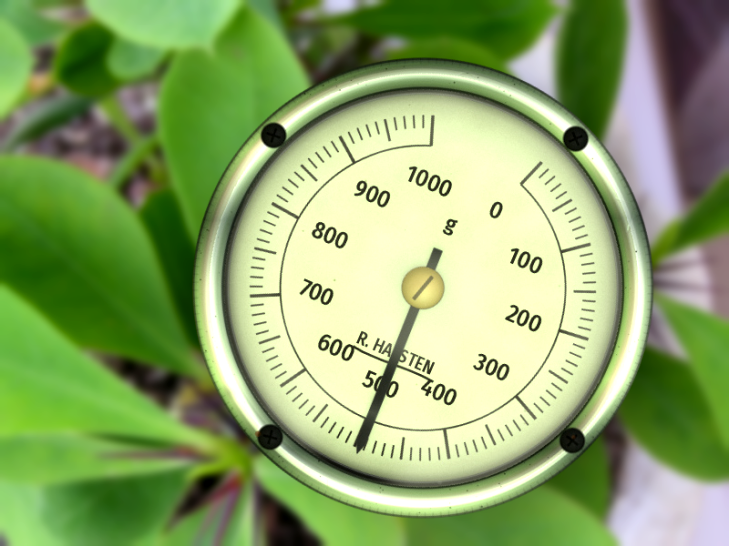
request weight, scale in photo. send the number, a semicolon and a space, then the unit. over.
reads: 495; g
